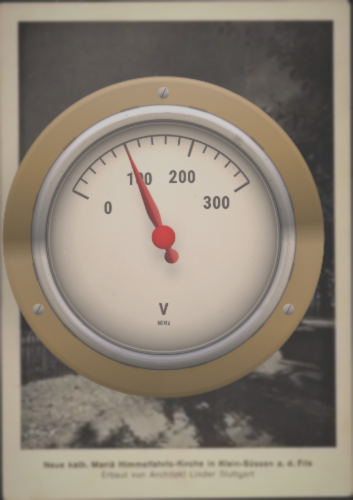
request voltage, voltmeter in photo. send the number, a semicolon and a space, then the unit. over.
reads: 100; V
